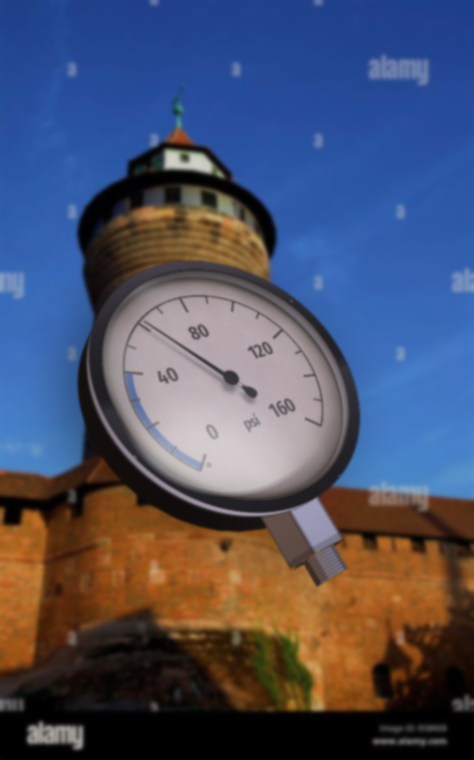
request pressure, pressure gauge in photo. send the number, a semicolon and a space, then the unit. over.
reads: 60; psi
